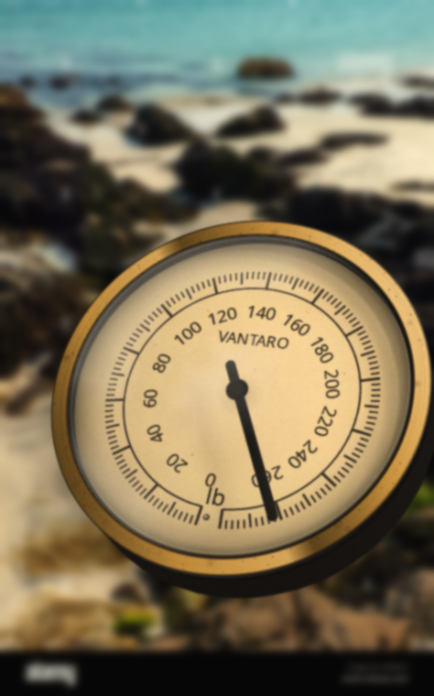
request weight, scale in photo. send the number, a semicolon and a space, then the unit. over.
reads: 262; lb
